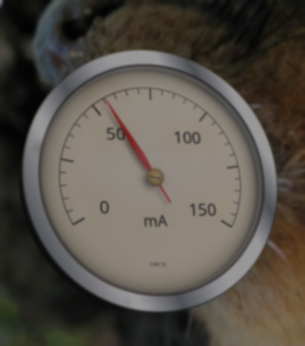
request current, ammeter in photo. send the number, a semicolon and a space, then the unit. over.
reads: 55; mA
